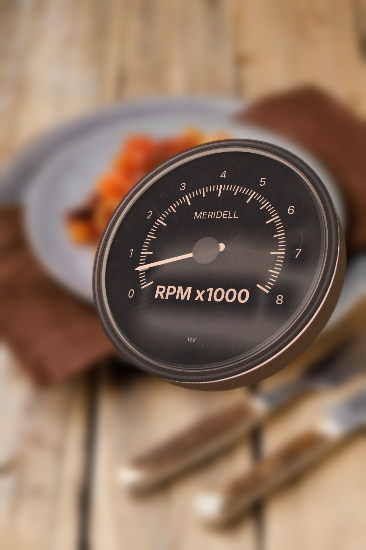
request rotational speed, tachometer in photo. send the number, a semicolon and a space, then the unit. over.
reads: 500; rpm
